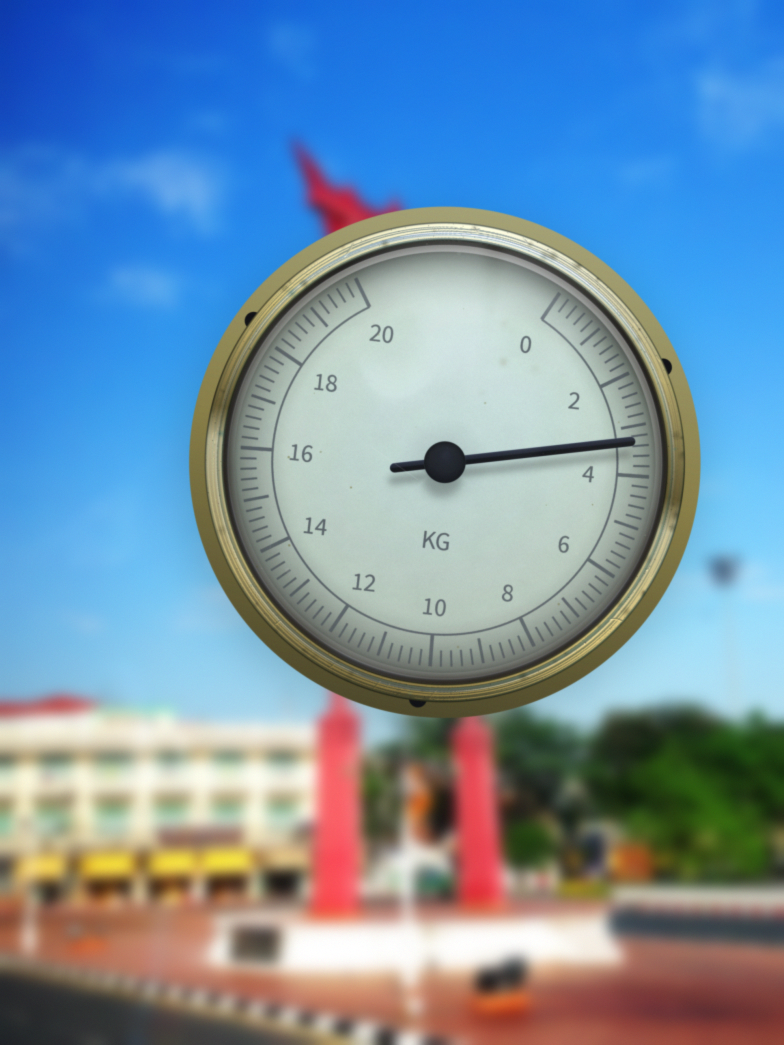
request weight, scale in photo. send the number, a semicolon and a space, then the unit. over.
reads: 3.3; kg
